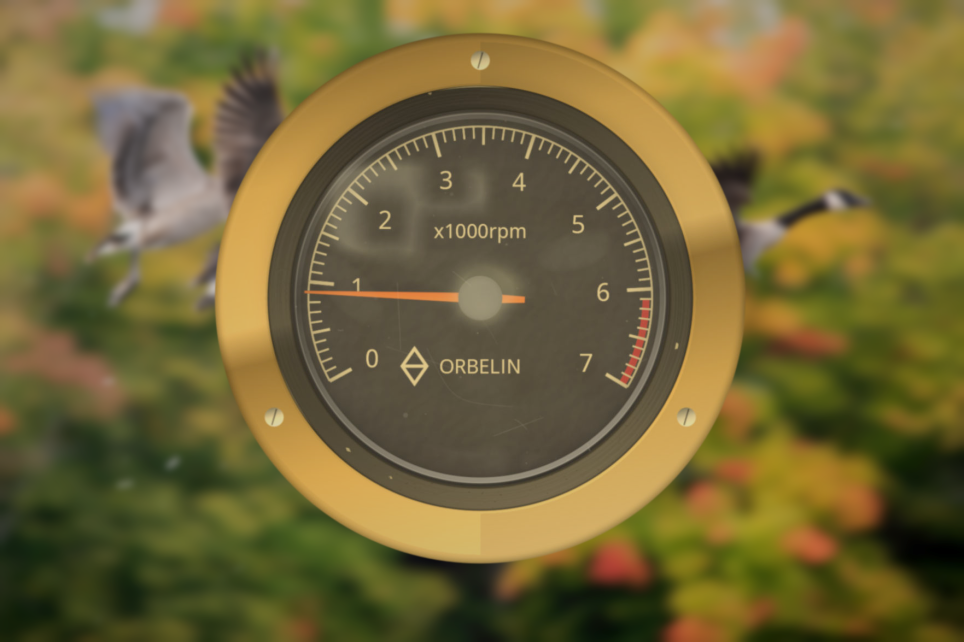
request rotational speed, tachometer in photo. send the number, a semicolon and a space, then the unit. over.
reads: 900; rpm
